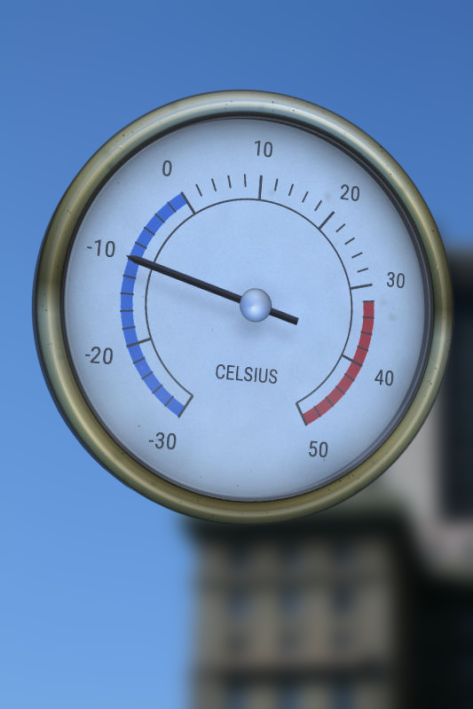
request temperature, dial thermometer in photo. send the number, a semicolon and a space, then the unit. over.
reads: -10; °C
